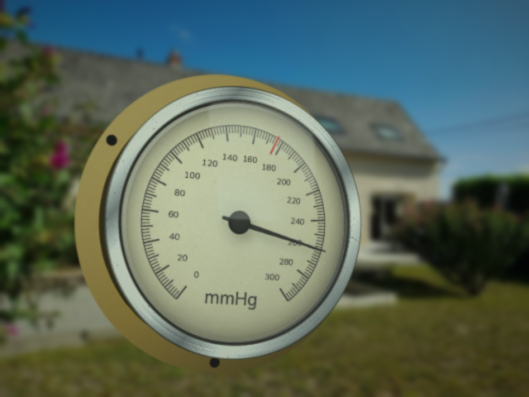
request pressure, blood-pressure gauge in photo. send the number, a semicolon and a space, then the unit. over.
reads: 260; mmHg
